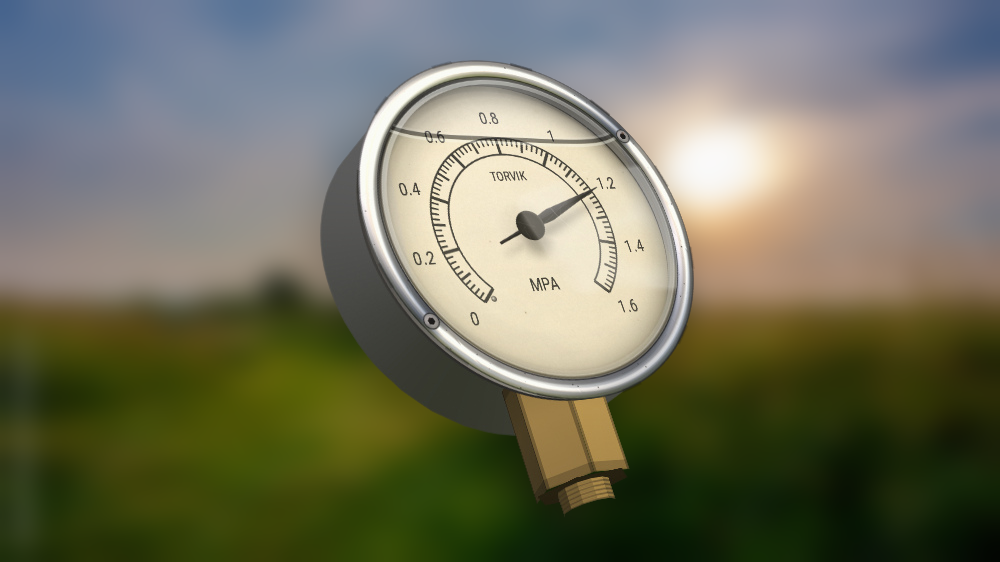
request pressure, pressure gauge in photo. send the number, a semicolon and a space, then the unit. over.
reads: 1.2; MPa
